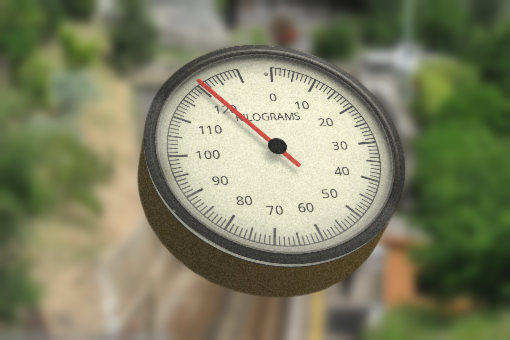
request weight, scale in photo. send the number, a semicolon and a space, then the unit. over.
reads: 120; kg
